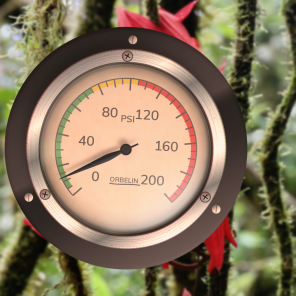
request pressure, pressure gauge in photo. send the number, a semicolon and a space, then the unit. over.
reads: 12.5; psi
